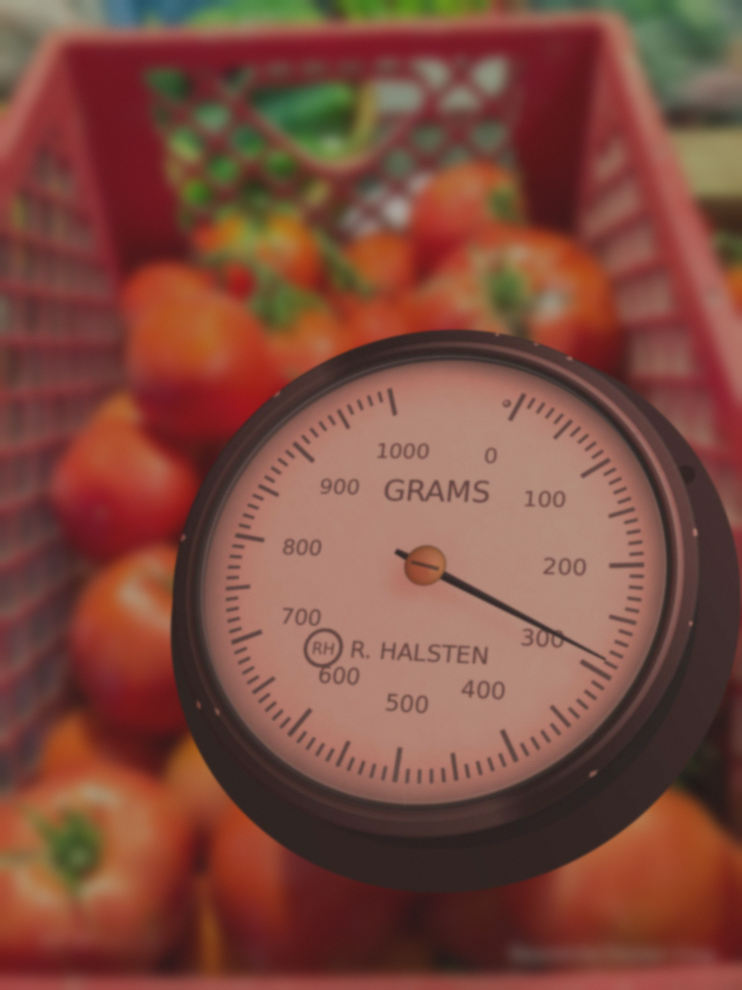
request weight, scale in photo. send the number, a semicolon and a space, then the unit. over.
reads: 290; g
